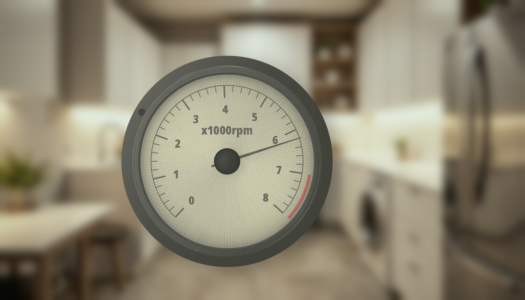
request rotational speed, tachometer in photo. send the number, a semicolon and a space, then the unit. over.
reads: 6200; rpm
